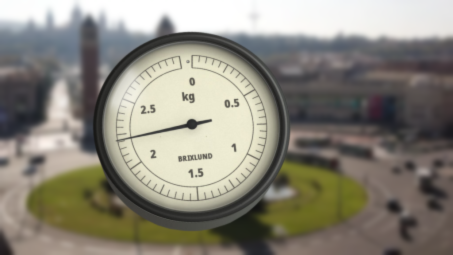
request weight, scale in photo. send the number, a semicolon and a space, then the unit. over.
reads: 2.2; kg
